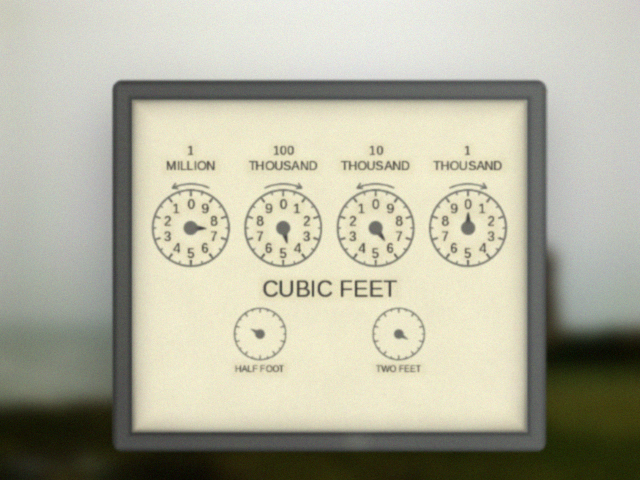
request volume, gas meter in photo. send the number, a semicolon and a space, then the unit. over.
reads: 746000; ft³
